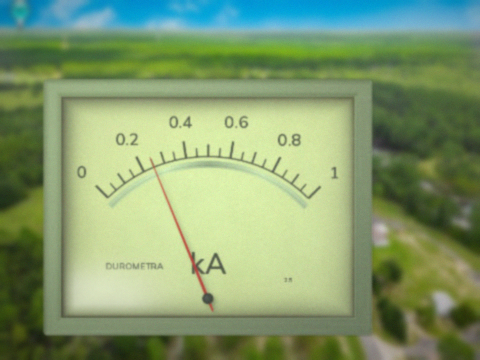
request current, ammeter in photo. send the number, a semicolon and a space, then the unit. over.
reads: 0.25; kA
